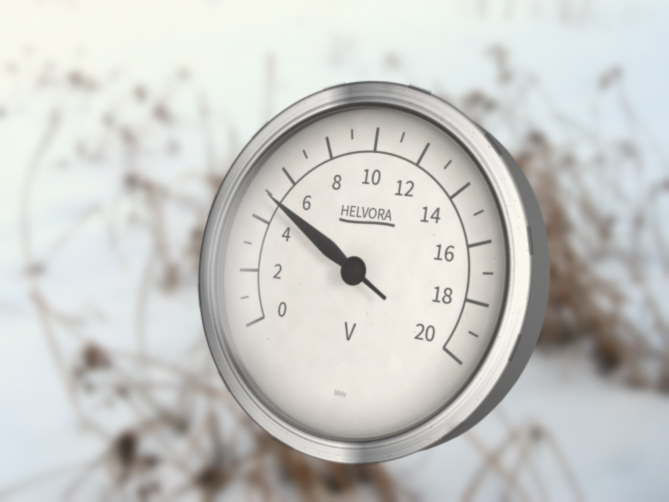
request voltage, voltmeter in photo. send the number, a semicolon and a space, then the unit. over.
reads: 5; V
